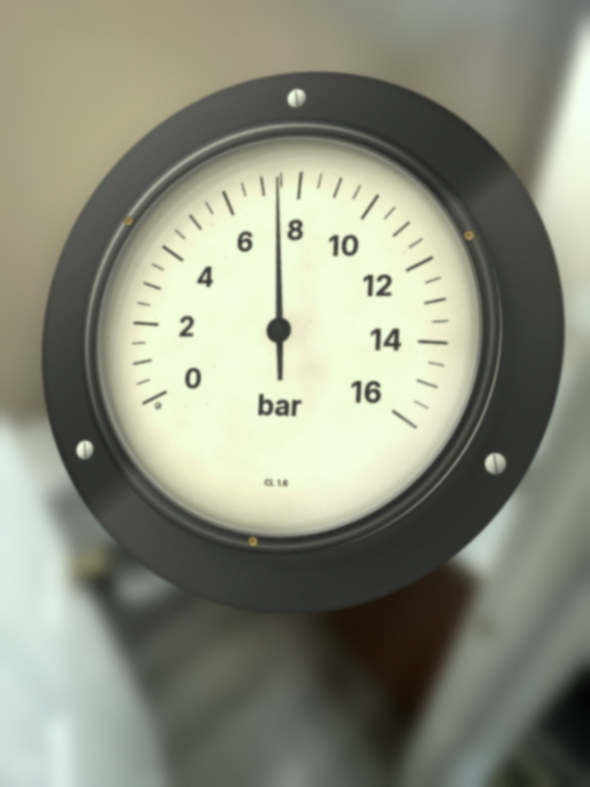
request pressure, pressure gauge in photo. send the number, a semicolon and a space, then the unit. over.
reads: 7.5; bar
